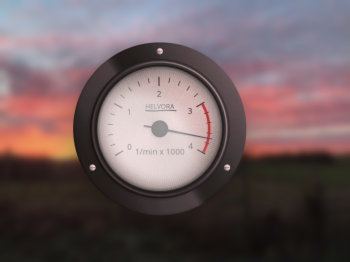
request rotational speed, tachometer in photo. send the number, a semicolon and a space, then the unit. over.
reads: 3700; rpm
